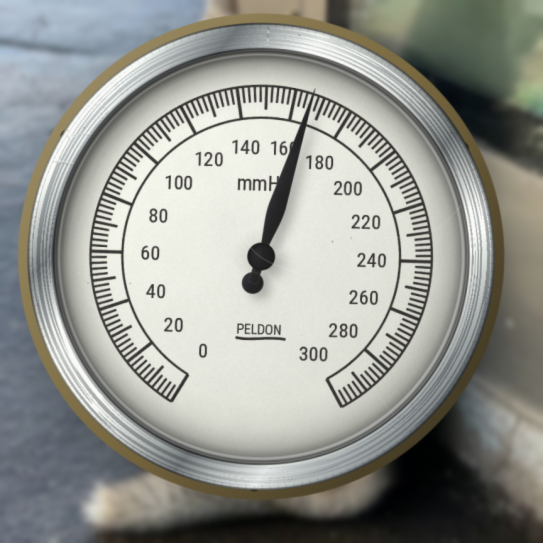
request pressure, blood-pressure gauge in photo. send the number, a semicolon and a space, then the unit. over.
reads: 166; mmHg
